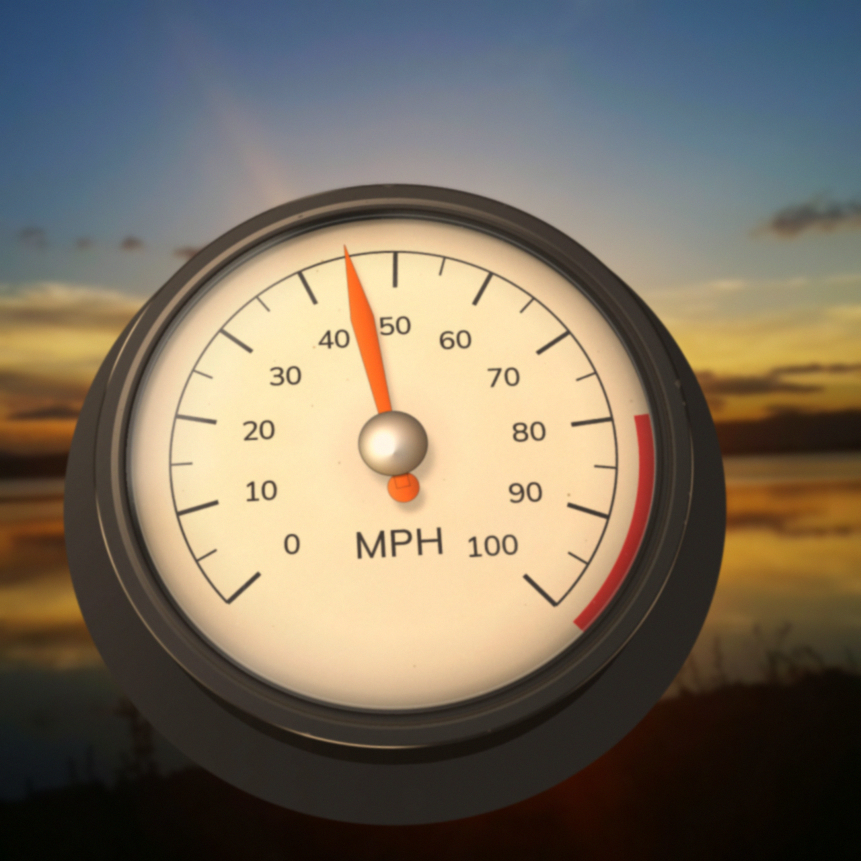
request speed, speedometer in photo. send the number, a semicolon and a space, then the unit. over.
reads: 45; mph
